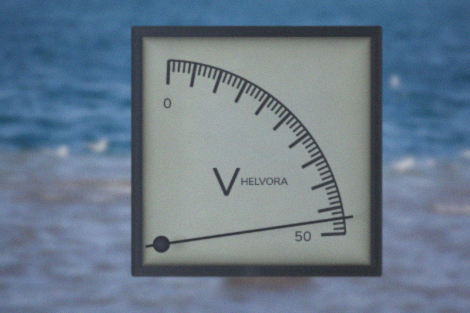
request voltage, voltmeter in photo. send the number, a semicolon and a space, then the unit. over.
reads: 47; V
